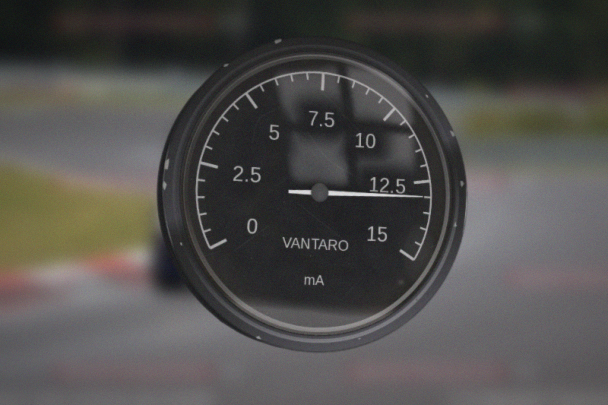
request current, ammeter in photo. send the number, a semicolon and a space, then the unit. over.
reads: 13; mA
